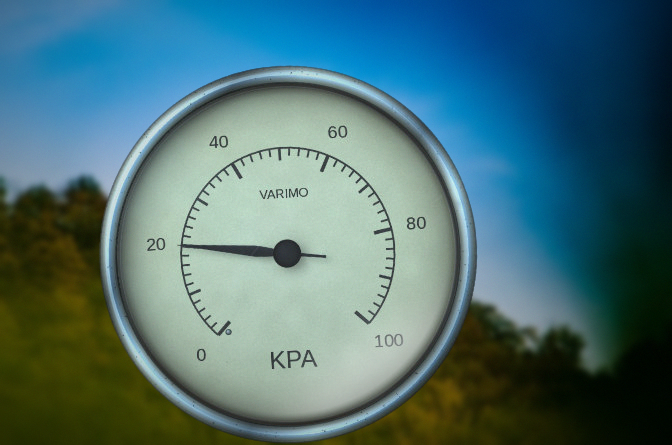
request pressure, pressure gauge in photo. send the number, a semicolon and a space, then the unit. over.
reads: 20; kPa
